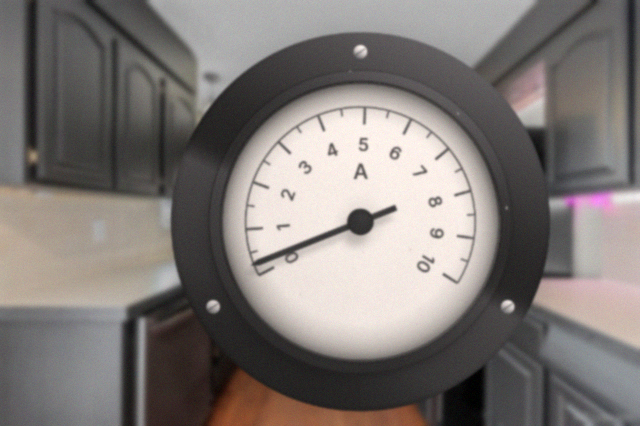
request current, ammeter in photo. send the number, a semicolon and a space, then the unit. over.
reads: 0.25; A
